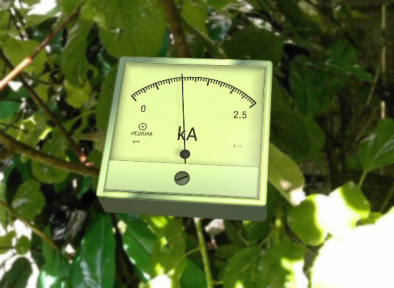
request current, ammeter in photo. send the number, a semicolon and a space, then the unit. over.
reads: 1; kA
